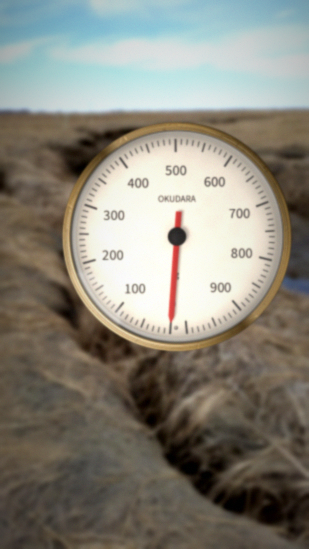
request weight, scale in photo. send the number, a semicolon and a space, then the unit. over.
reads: 0; g
